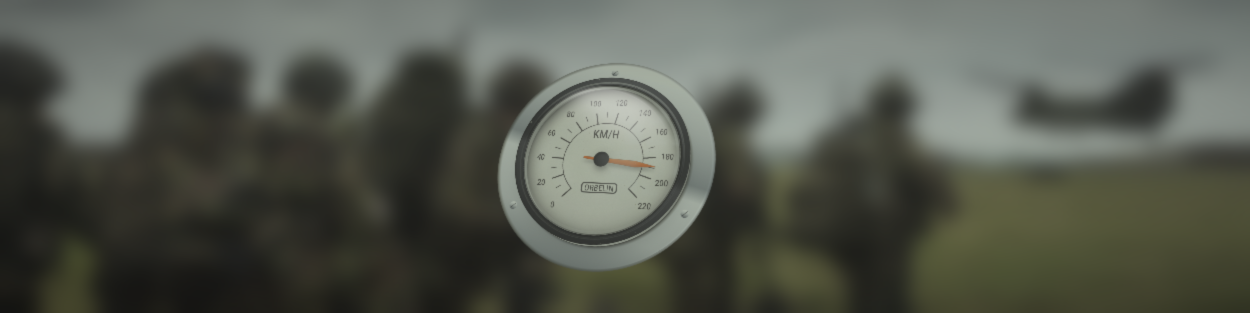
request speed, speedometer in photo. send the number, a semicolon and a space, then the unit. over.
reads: 190; km/h
